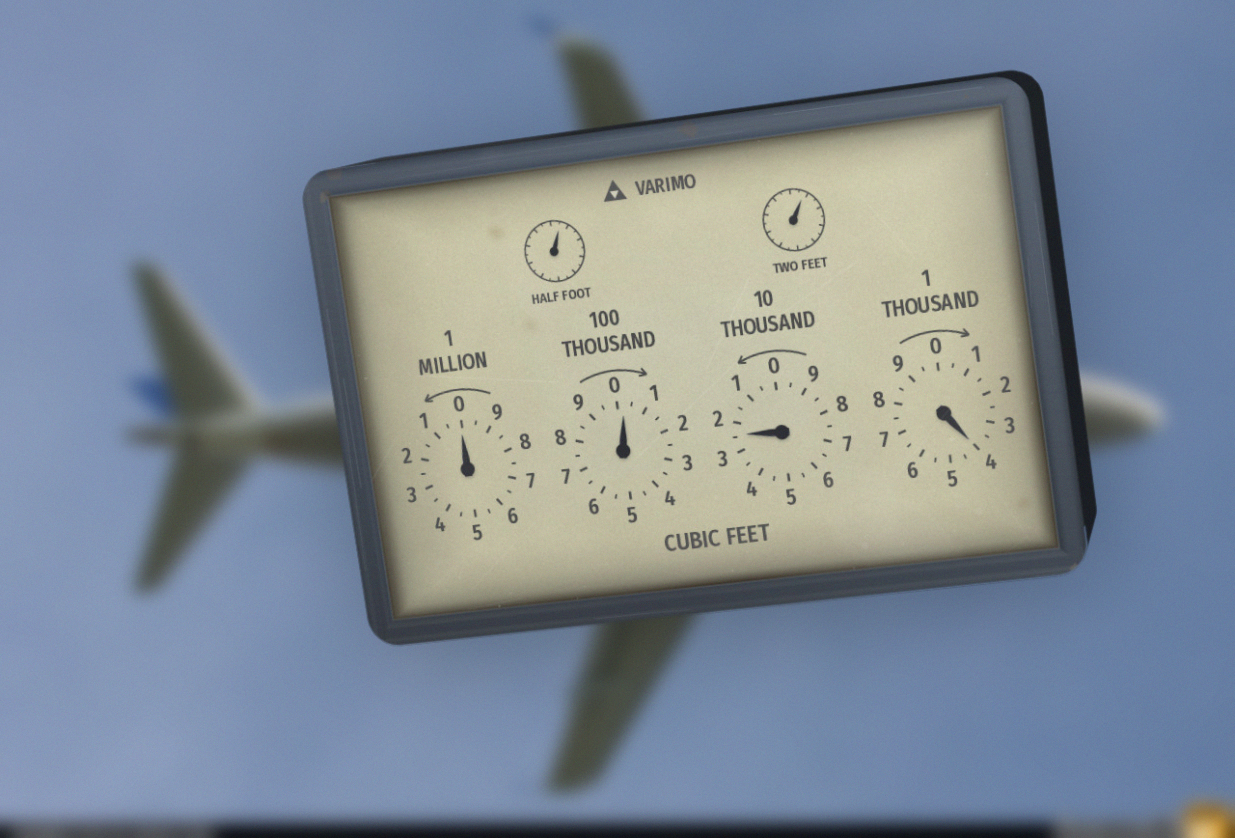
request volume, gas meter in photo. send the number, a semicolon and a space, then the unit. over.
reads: 2400; ft³
